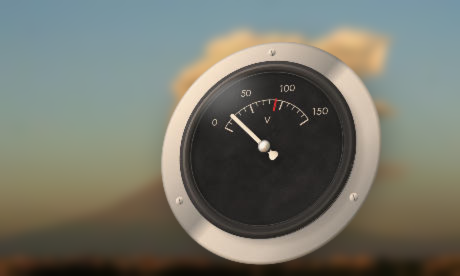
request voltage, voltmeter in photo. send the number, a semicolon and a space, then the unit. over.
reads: 20; V
